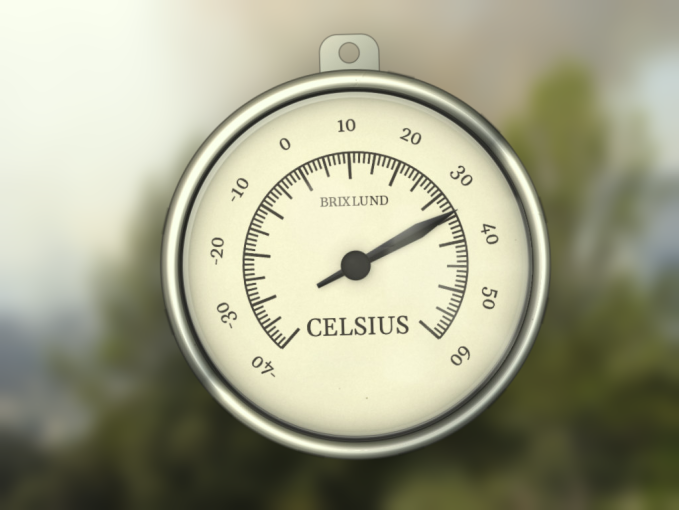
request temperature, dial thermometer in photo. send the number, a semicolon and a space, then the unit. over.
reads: 34; °C
